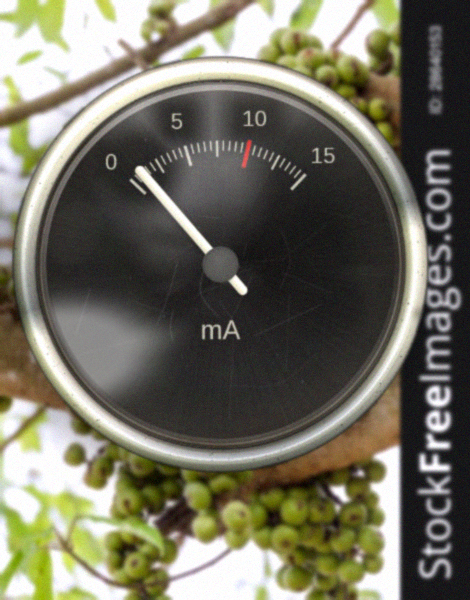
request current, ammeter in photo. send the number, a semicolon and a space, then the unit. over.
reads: 1; mA
